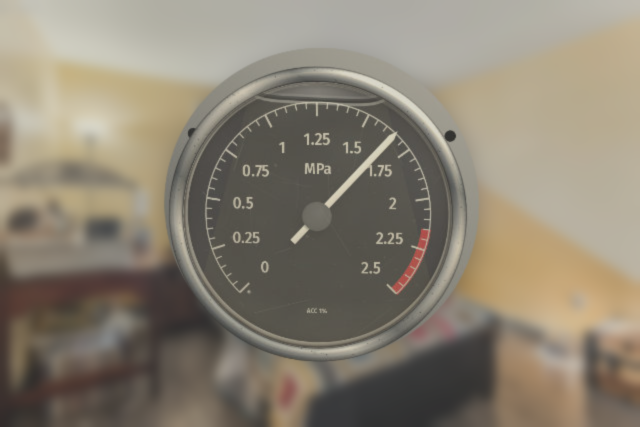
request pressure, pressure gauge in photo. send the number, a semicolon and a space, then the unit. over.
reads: 1.65; MPa
